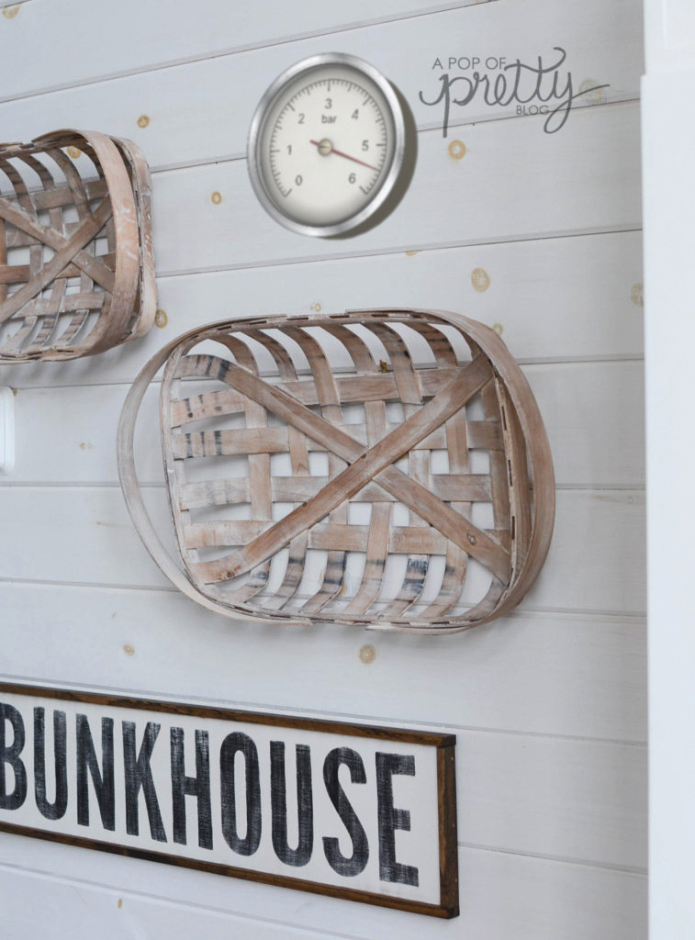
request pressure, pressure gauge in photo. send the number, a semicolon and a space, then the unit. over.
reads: 5.5; bar
